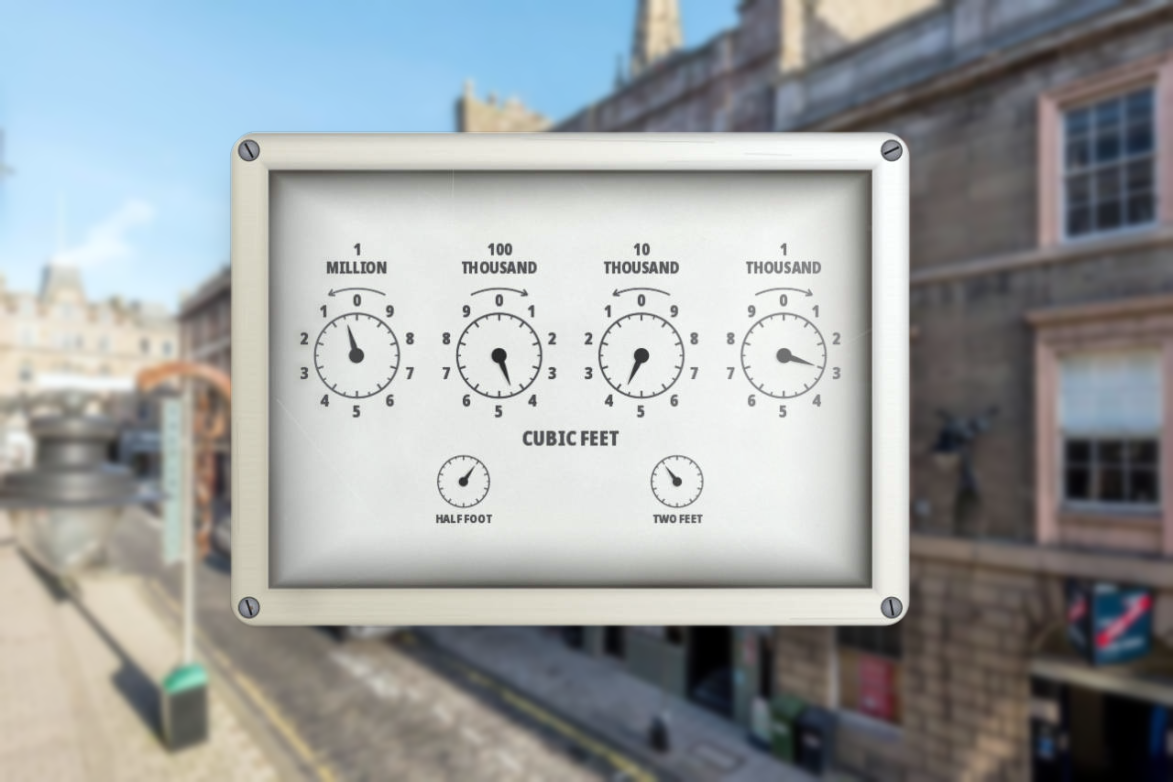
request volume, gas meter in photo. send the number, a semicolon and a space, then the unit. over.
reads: 44300; ft³
